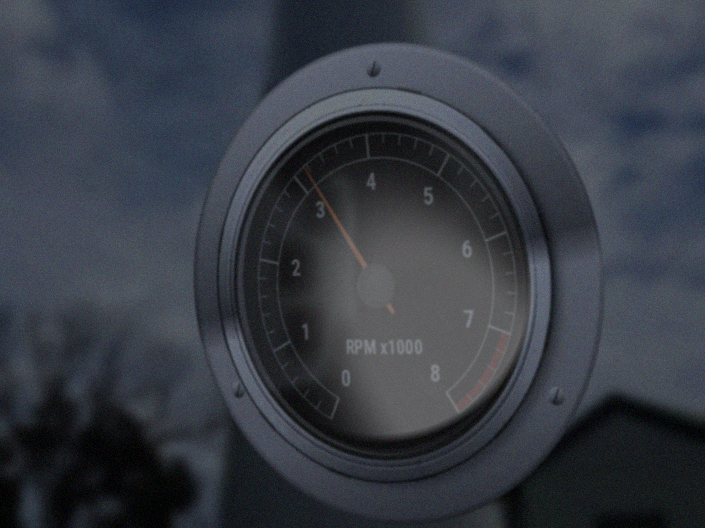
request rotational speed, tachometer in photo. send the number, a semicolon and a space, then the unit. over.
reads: 3200; rpm
